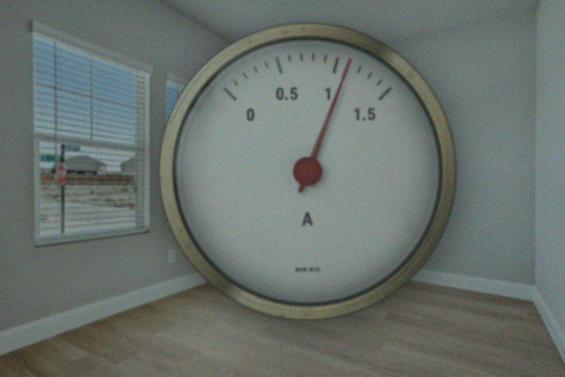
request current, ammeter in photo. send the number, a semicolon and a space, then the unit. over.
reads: 1.1; A
